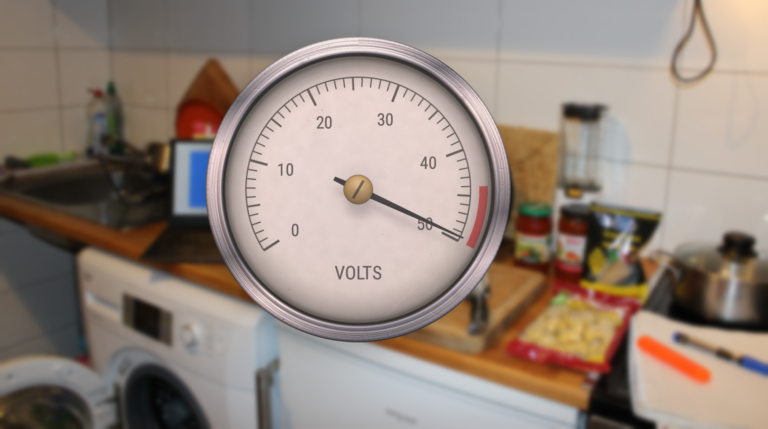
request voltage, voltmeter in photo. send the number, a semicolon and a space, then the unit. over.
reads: 49.5; V
